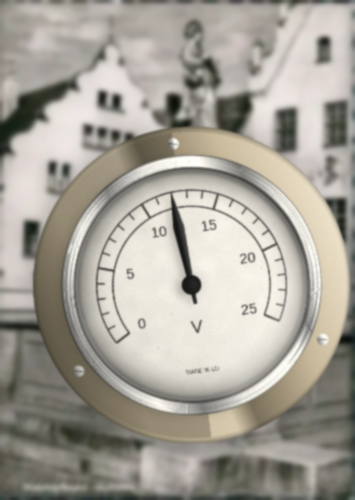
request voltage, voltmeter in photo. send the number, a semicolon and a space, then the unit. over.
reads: 12; V
